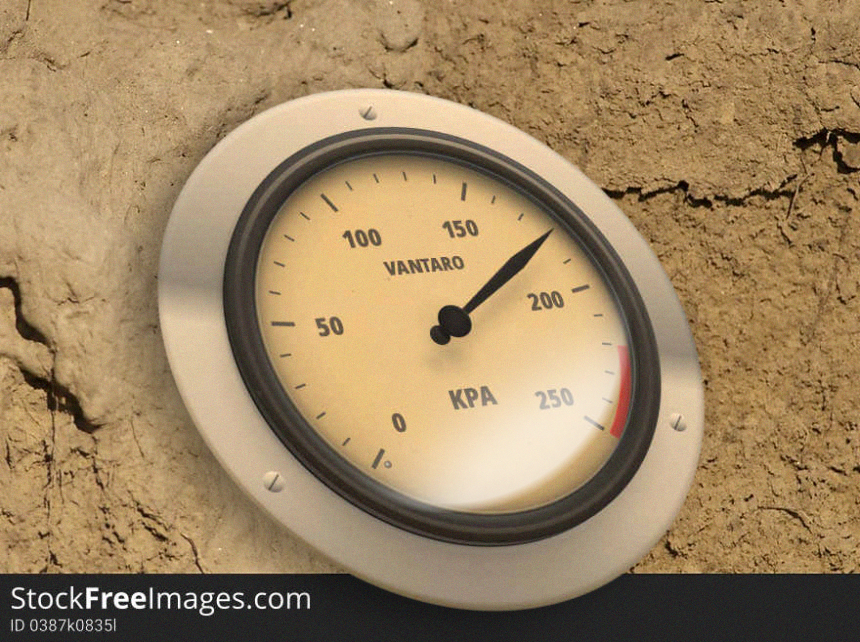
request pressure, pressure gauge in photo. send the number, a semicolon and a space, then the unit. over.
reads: 180; kPa
